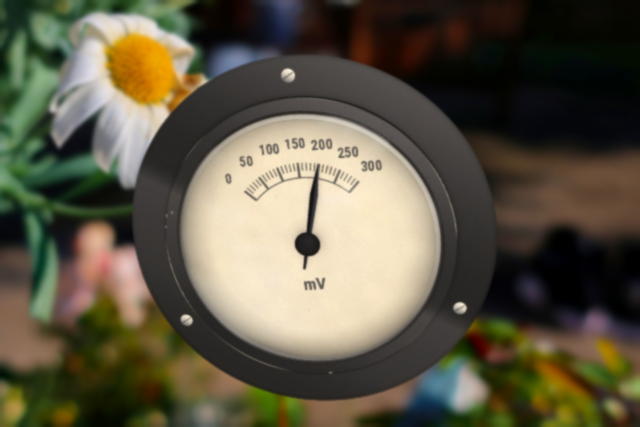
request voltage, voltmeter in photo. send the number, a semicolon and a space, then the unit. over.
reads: 200; mV
